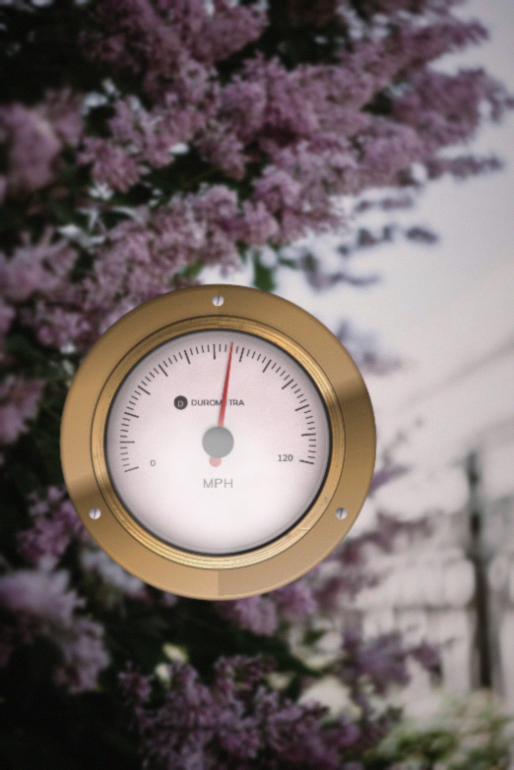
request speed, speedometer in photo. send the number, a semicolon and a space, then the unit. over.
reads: 66; mph
